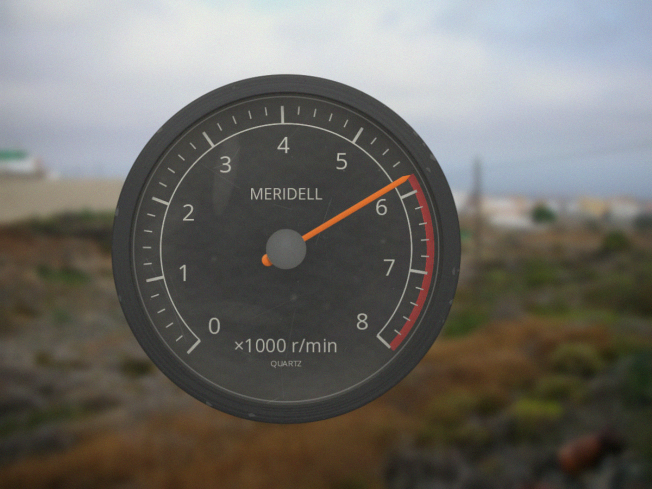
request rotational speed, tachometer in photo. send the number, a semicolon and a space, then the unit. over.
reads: 5800; rpm
